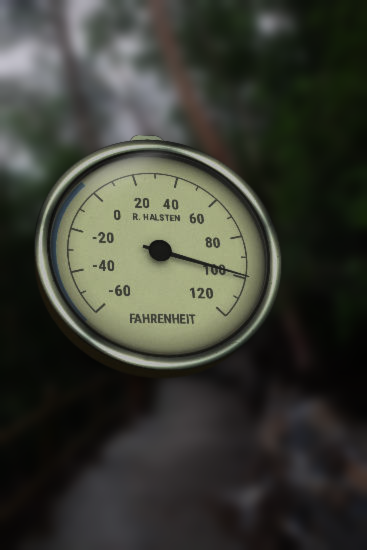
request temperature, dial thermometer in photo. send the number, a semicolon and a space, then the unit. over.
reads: 100; °F
